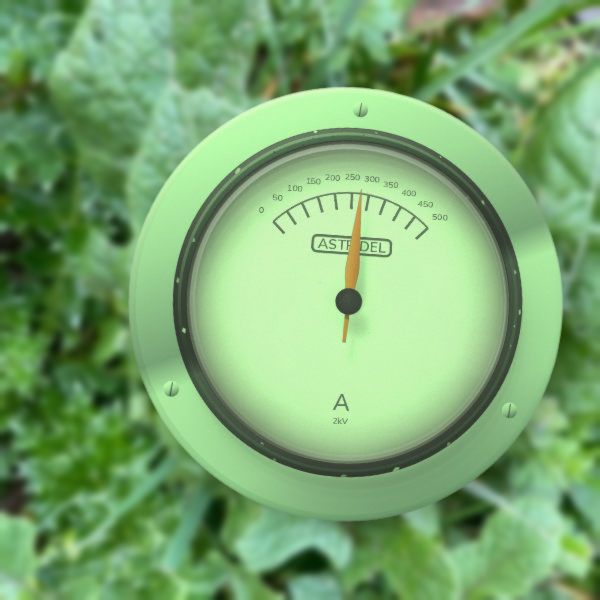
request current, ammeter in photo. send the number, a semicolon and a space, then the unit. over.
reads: 275; A
